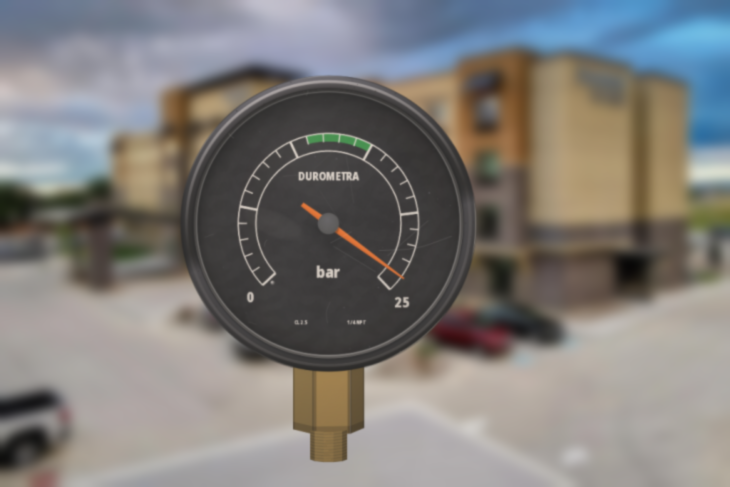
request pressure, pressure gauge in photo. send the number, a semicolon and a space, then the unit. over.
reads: 24; bar
